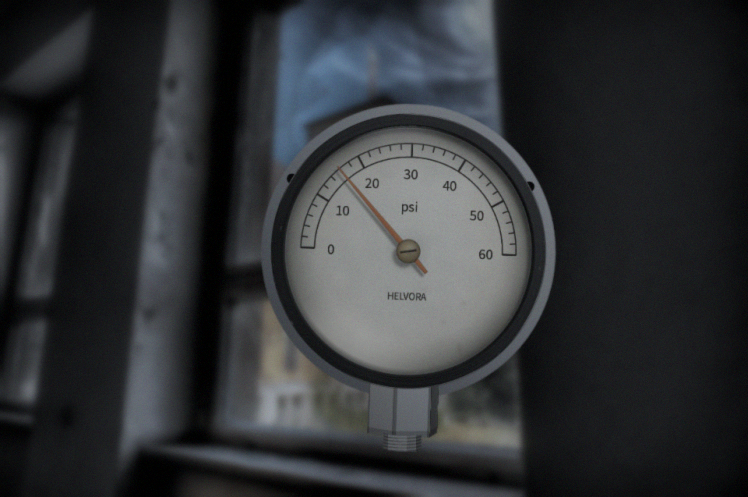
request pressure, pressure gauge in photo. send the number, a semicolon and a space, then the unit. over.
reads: 16; psi
